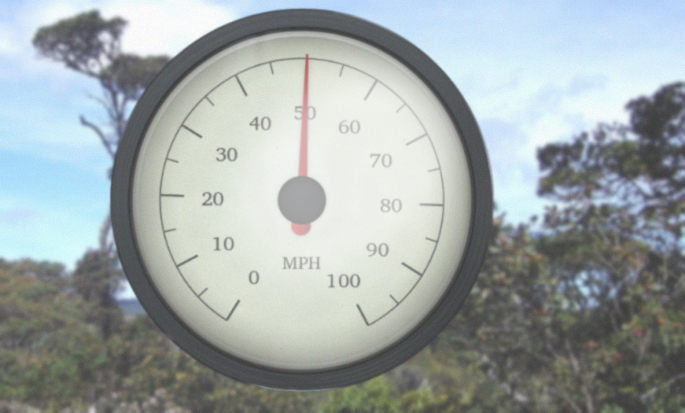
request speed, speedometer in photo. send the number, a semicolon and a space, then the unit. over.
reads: 50; mph
